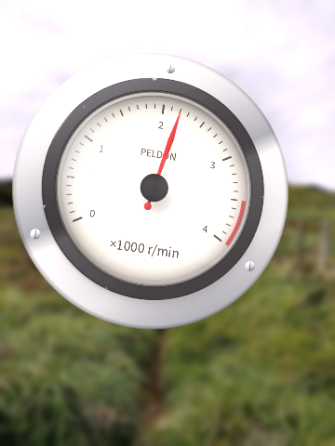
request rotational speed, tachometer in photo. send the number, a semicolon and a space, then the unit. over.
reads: 2200; rpm
